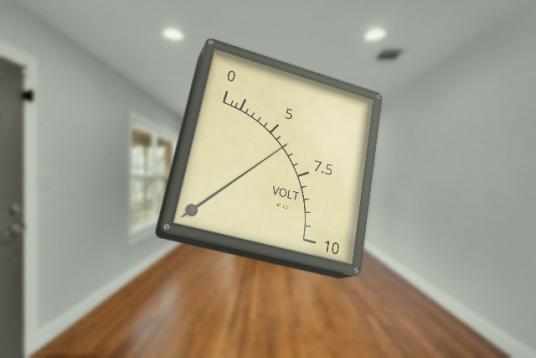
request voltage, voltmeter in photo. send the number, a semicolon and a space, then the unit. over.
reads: 6; V
